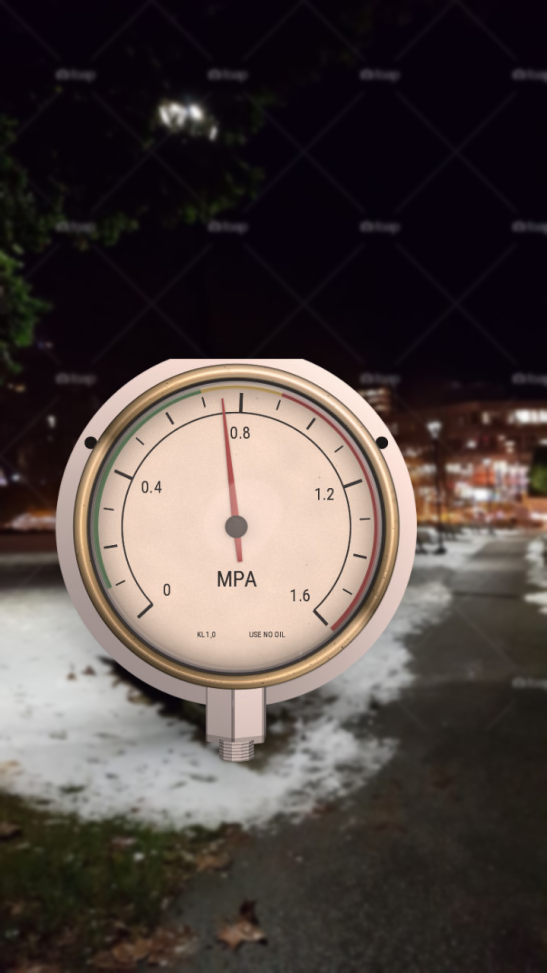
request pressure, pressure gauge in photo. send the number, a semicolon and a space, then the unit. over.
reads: 0.75; MPa
